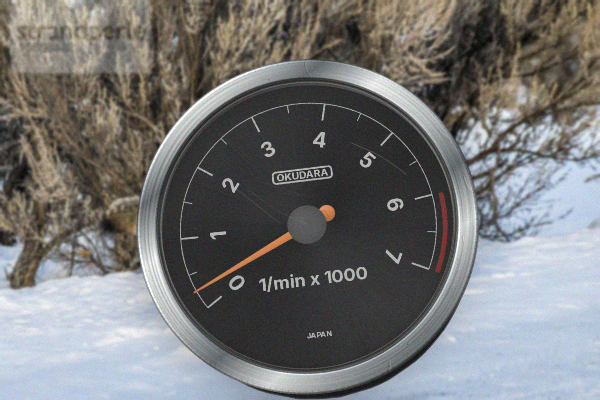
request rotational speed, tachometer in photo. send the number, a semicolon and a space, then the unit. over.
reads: 250; rpm
